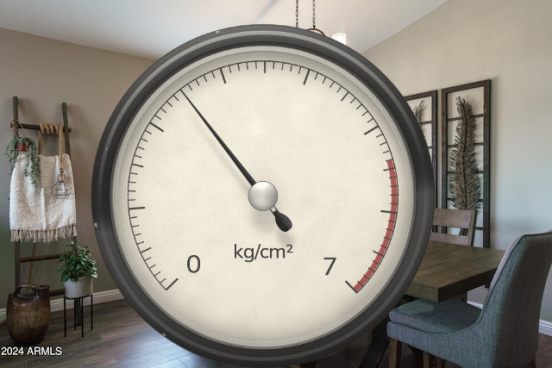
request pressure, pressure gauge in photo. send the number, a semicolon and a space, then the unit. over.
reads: 2.5; kg/cm²
